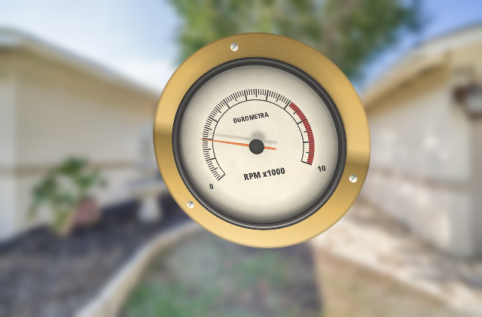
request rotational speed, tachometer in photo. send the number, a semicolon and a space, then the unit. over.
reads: 2000; rpm
